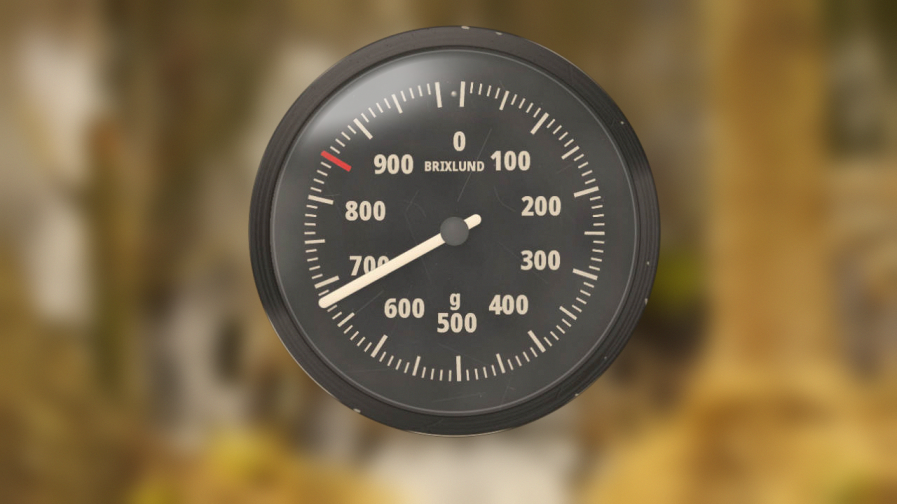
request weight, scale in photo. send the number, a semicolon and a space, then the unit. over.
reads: 680; g
